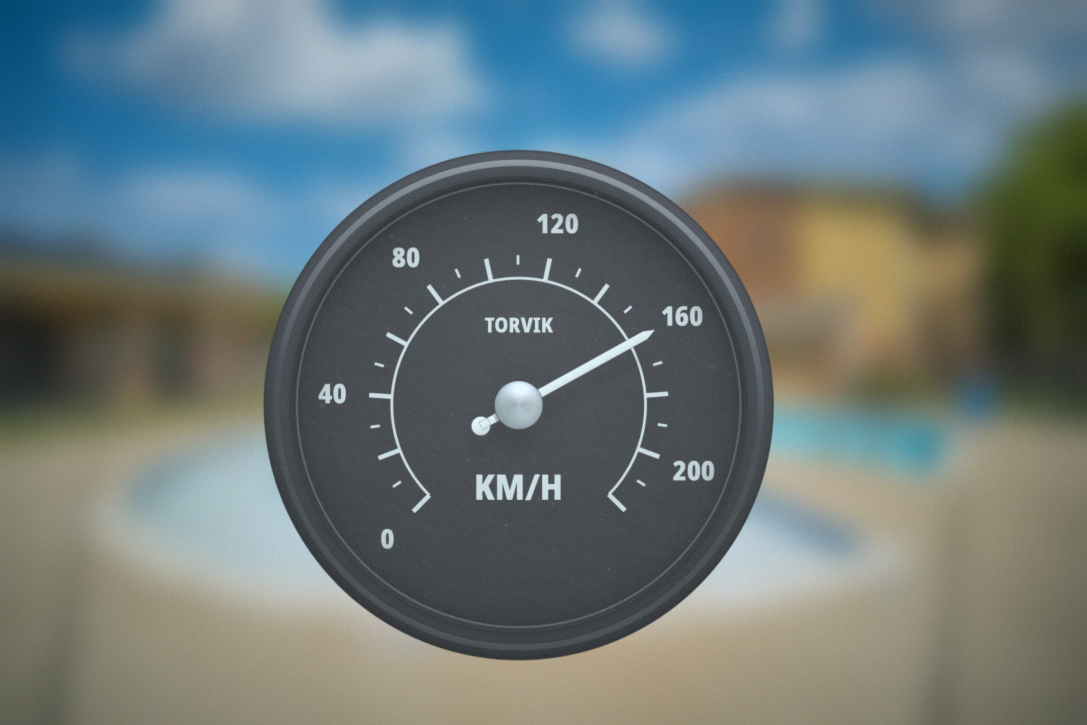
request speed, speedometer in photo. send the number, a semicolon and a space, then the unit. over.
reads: 160; km/h
